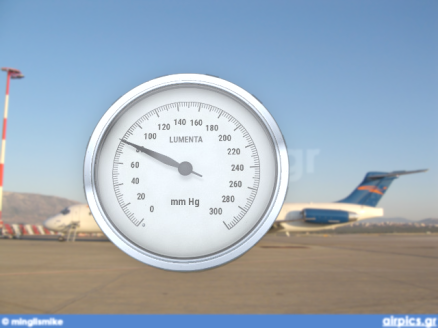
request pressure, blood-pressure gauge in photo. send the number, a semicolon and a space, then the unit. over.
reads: 80; mmHg
